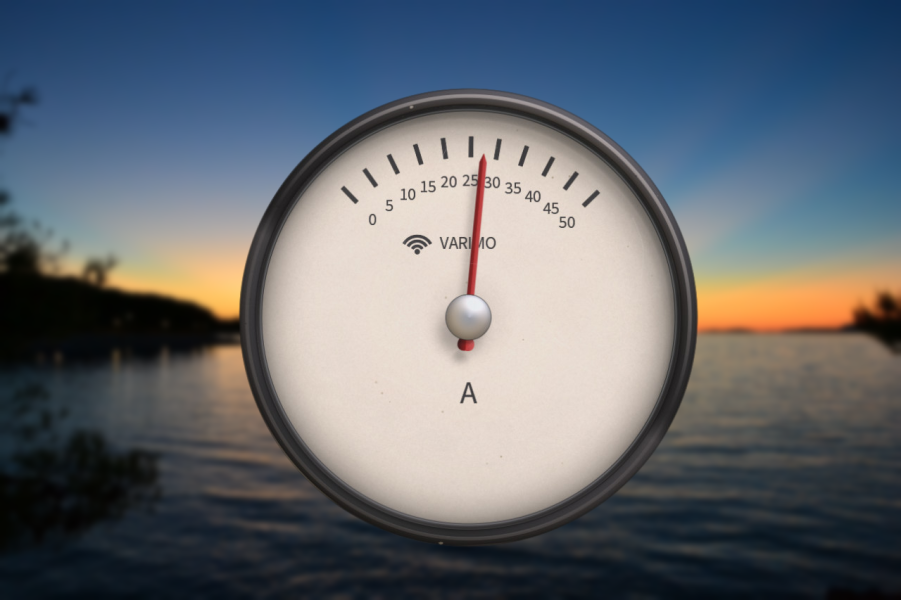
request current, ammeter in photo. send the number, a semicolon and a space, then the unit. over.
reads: 27.5; A
